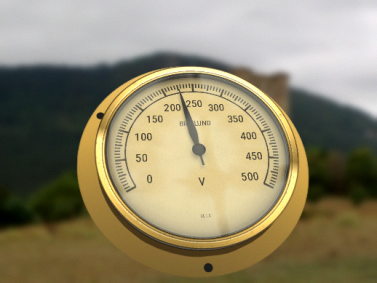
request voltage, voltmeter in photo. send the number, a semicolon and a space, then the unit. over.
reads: 225; V
